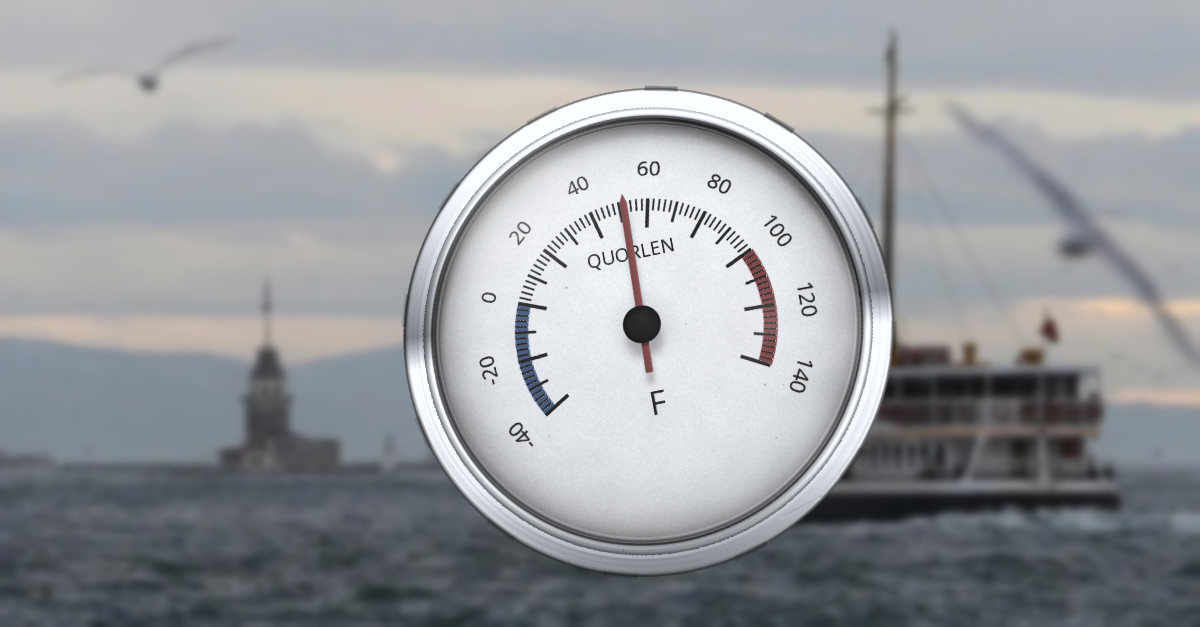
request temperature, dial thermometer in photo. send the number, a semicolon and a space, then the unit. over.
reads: 52; °F
